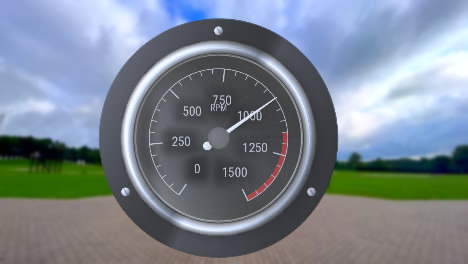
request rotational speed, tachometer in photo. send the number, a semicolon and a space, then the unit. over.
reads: 1000; rpm
